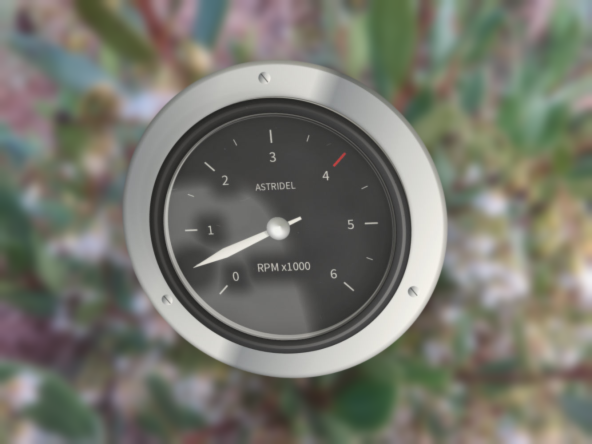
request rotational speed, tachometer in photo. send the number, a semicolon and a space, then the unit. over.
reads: 500; rpm
